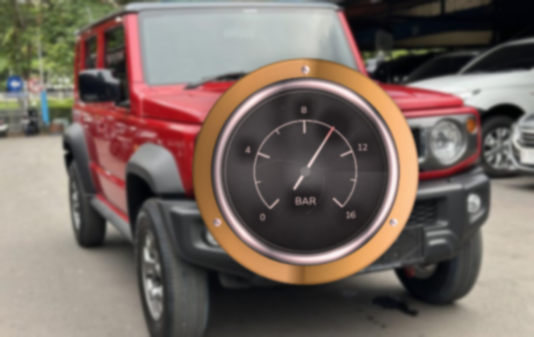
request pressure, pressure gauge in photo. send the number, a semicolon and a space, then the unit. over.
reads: 10; bar
